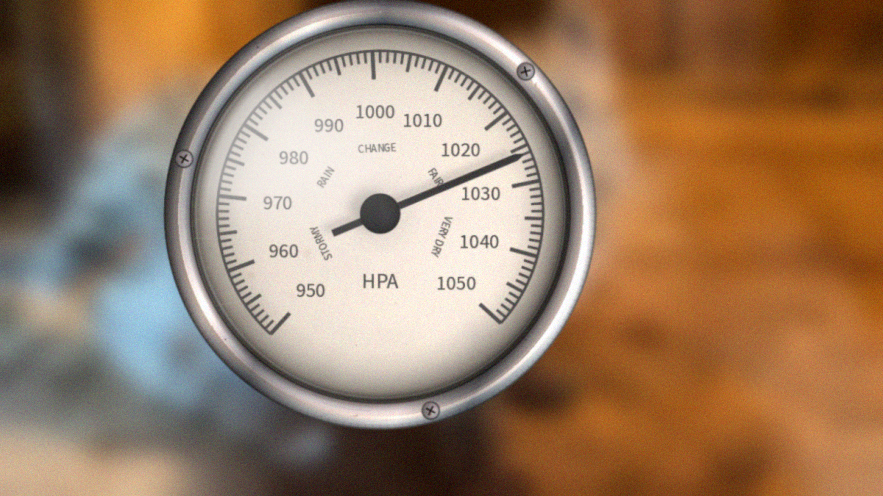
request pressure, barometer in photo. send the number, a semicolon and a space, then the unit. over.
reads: 1026; hPa
